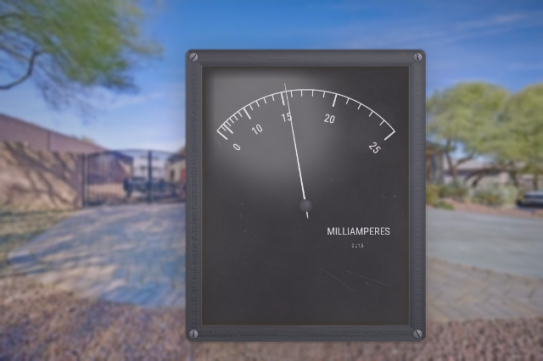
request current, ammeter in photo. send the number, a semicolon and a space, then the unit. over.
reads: 15.5; mA
